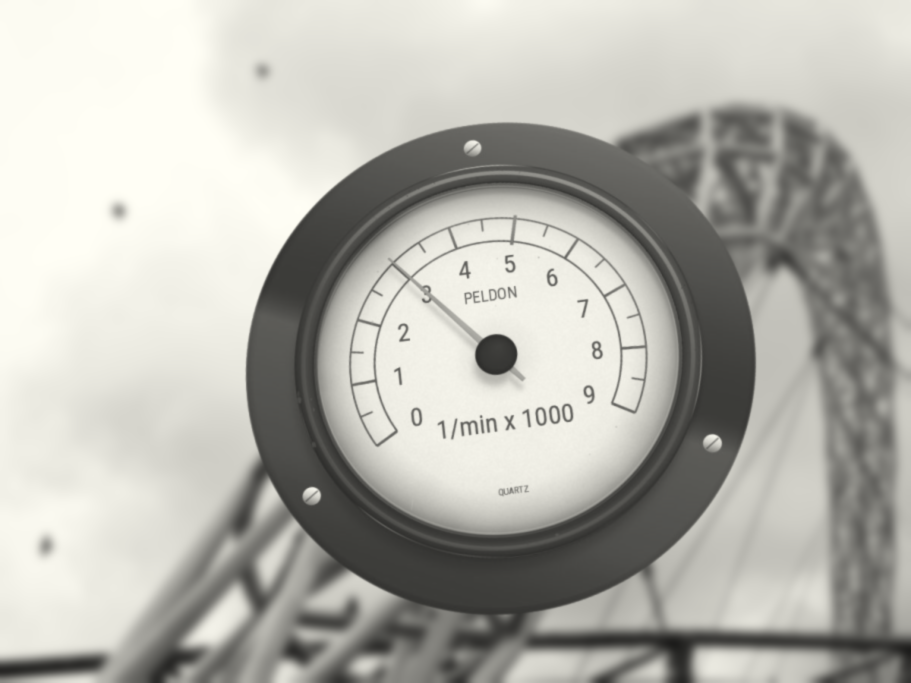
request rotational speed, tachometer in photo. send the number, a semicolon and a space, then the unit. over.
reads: 3000; rpm
